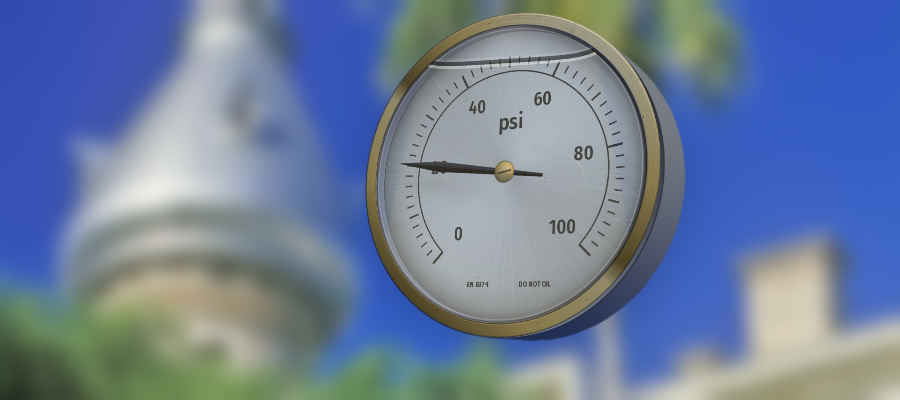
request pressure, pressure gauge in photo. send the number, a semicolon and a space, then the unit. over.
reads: 20; psi
